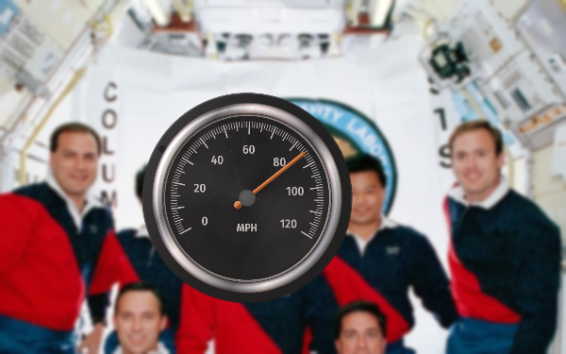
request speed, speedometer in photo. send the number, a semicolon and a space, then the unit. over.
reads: 85; mph
